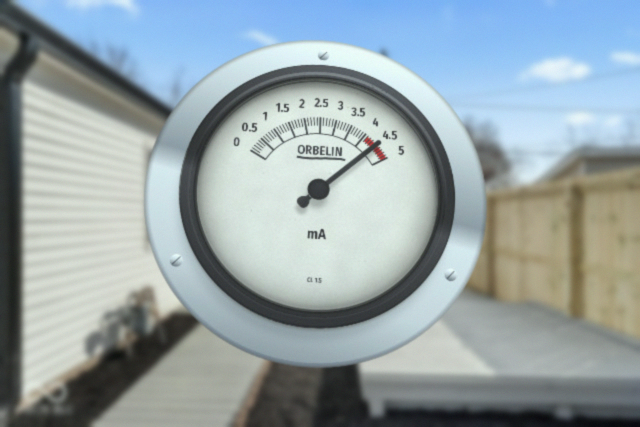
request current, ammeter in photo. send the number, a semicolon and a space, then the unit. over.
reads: 4.5; mA
